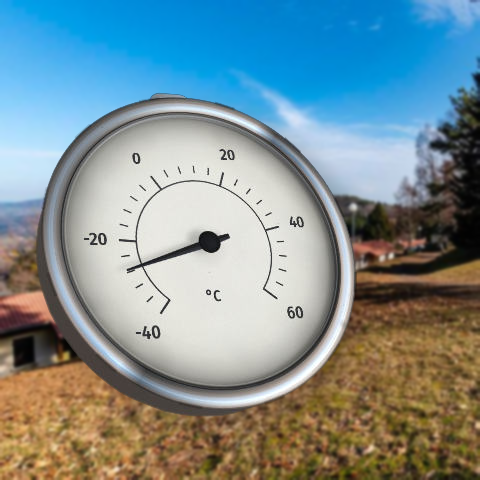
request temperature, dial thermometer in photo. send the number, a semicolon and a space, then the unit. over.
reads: -28; °C
